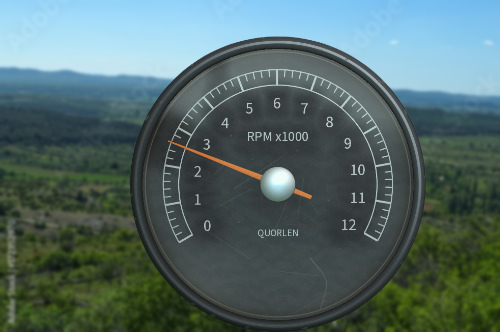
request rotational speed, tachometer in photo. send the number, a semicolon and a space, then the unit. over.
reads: 2600; rpm
